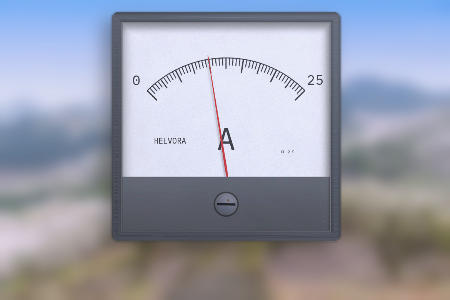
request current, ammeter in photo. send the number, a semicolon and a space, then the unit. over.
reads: 10; A
